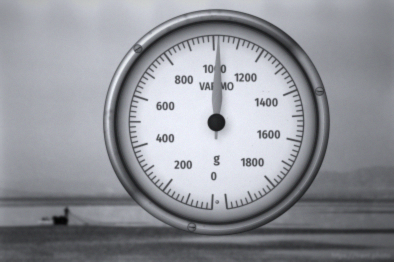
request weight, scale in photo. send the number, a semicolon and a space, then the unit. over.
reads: 1020; g
